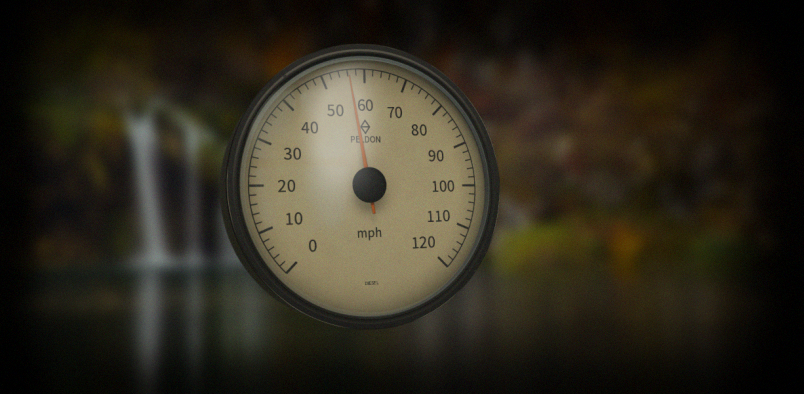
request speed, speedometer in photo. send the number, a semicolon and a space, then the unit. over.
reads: 56; mph
